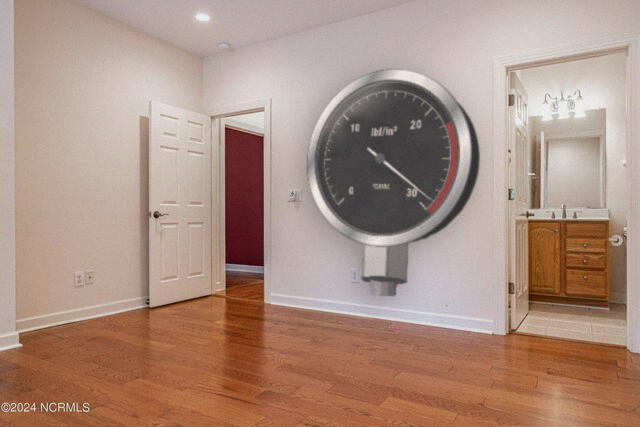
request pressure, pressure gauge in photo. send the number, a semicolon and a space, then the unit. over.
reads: 29; psi
